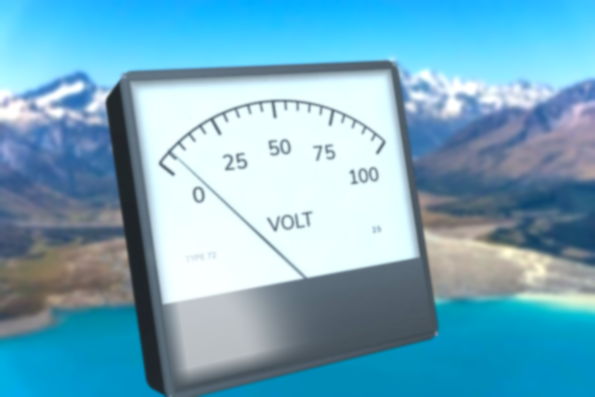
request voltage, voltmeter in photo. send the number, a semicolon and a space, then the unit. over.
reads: 5; V
